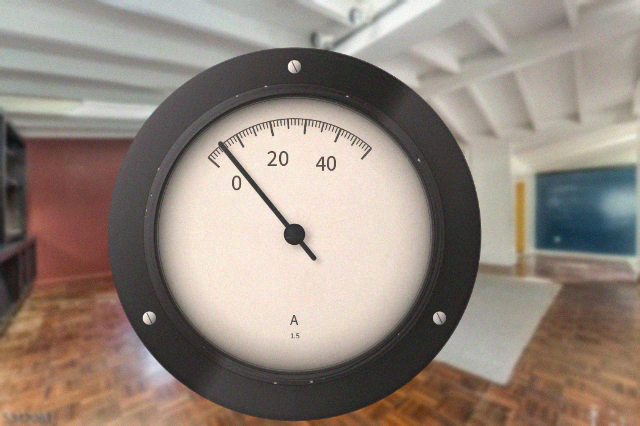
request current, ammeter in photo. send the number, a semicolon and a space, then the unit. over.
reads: 5; A
